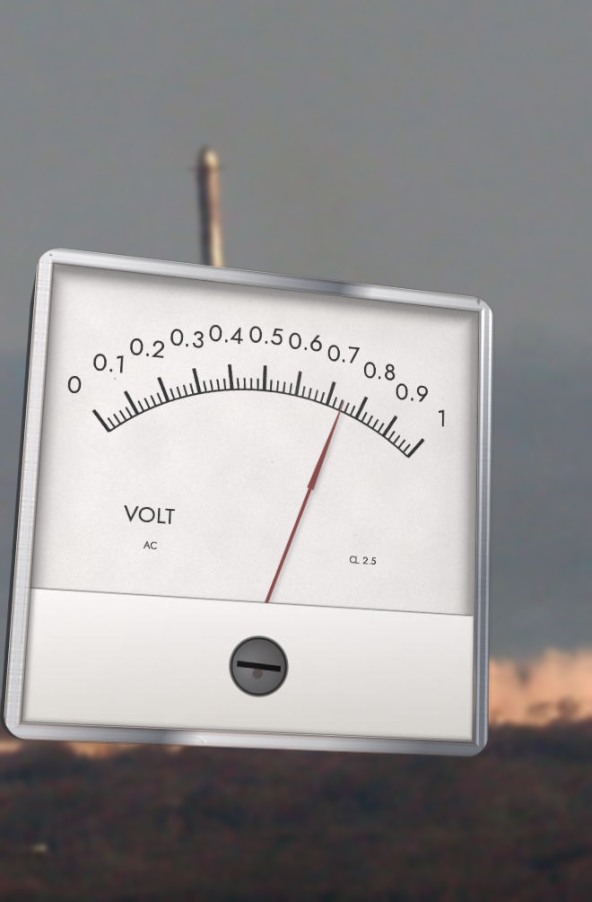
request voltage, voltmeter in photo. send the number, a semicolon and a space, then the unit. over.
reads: 0.74; V
